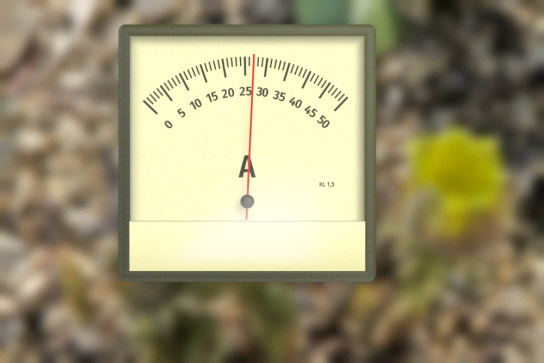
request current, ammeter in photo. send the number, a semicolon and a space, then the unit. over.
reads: 27; A
